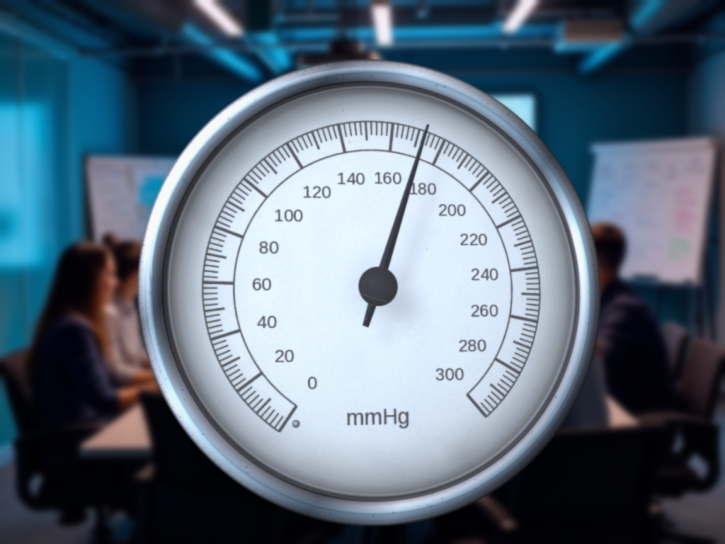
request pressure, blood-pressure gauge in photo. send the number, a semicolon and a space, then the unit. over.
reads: 172; mmHg
